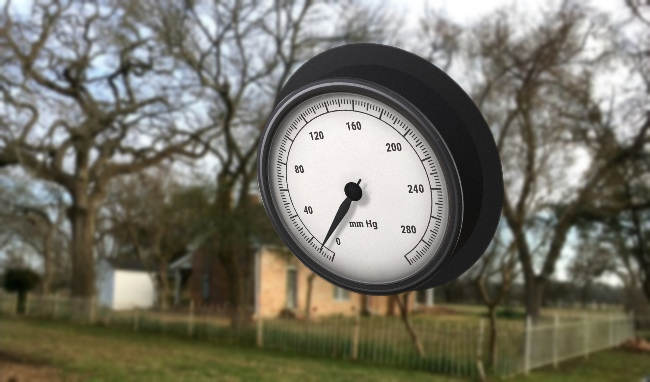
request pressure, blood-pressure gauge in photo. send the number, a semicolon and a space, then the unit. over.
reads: 10; mmHg
